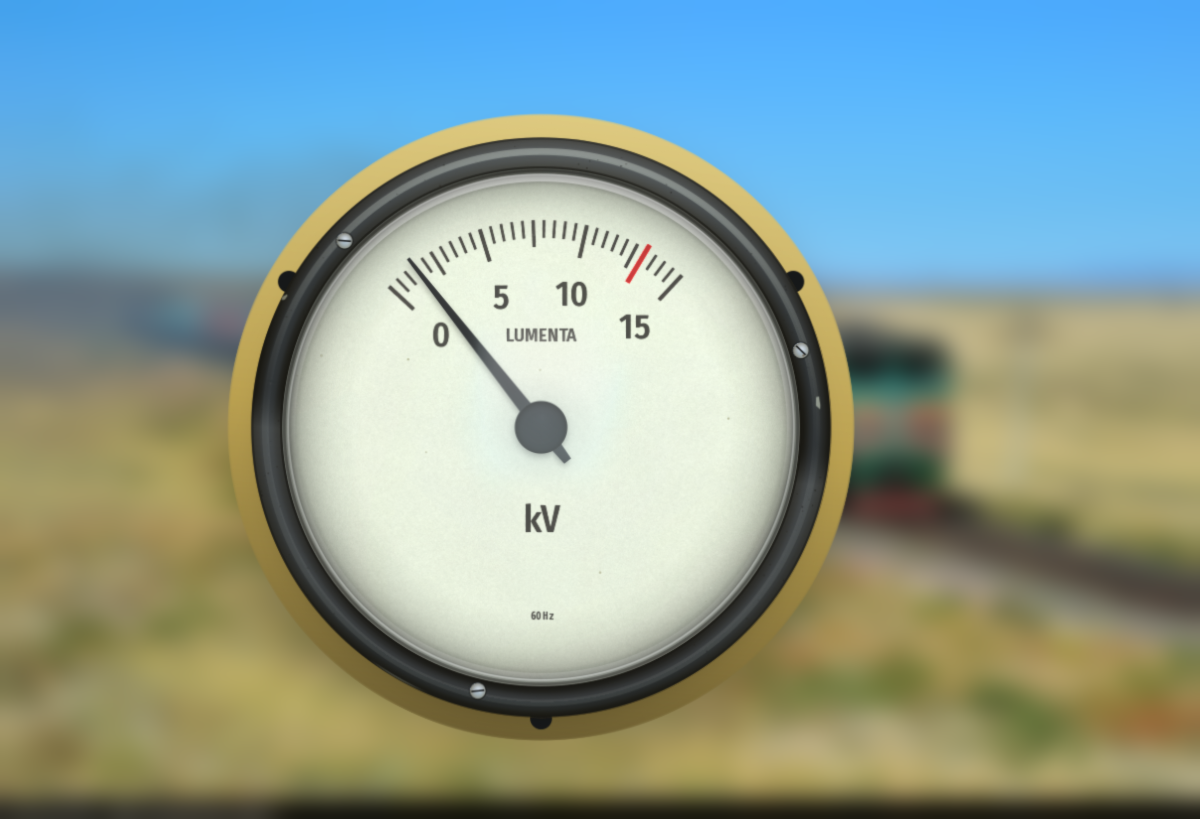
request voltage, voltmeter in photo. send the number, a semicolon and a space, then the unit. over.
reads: 1.5; kV
